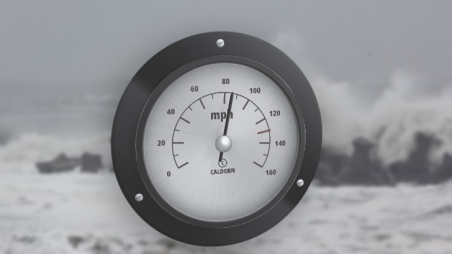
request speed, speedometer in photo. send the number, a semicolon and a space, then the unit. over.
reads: 85; mph
